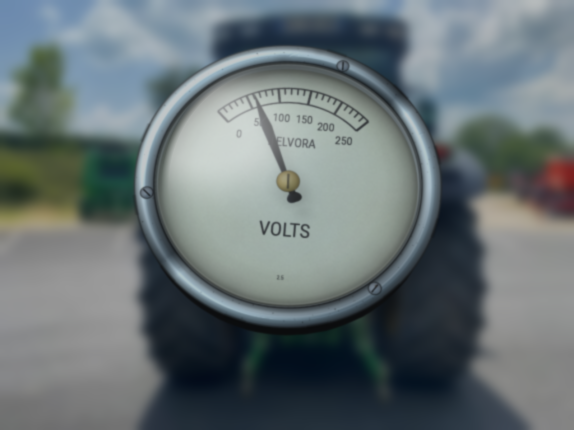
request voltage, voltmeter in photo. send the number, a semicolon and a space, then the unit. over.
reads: 60; V
